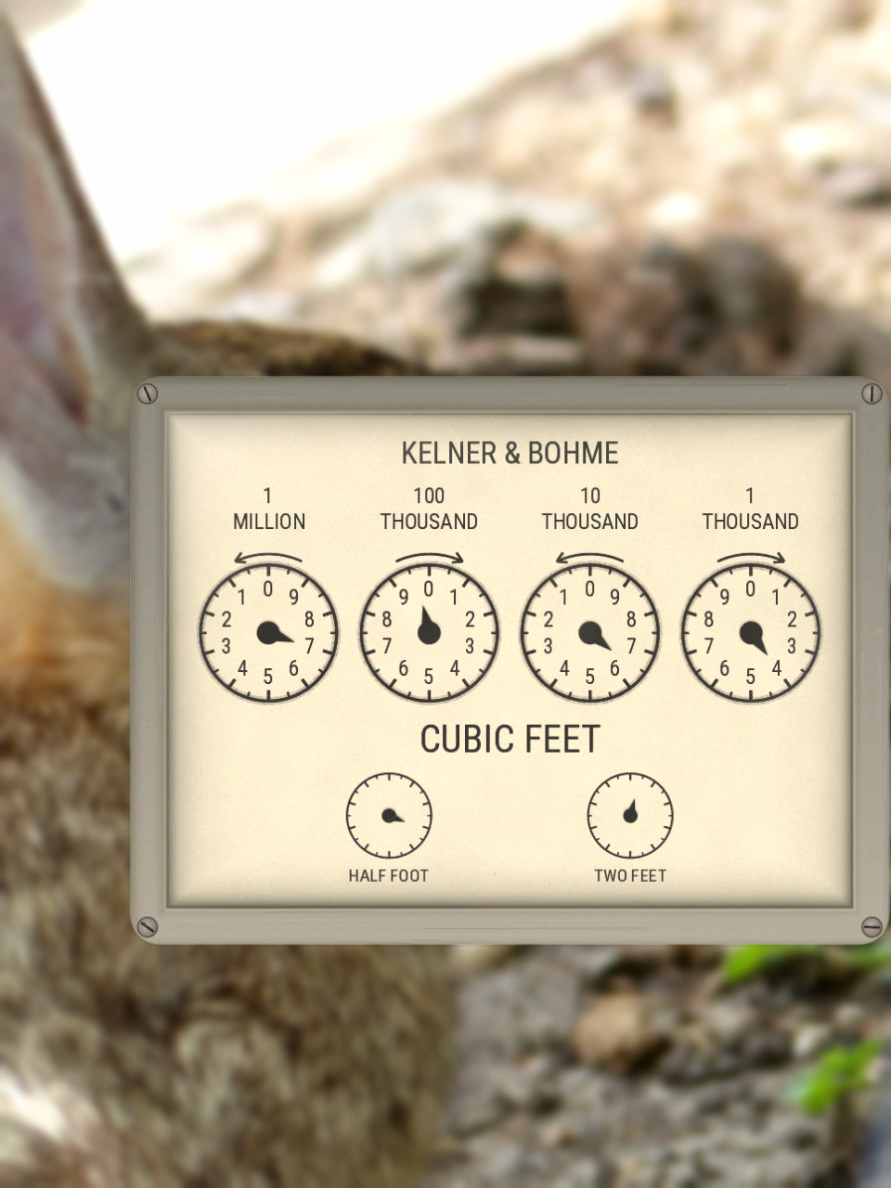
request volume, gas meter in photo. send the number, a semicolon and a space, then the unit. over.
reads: 696400; ft³
